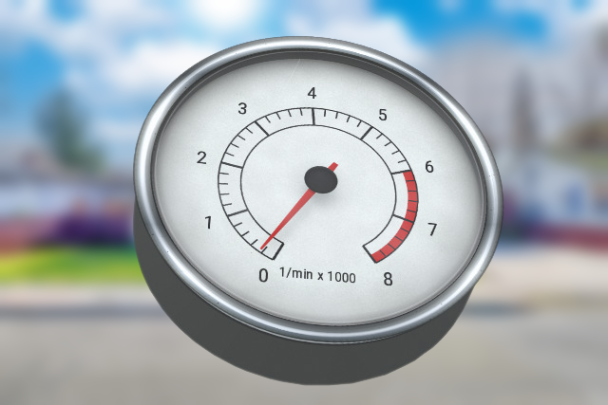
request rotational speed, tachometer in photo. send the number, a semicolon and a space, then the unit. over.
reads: 200; rpm
